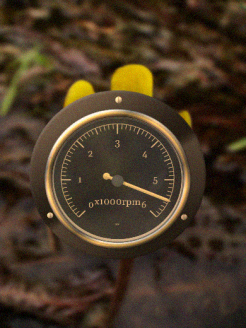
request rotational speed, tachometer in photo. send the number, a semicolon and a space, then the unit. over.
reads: 5500; rpm
